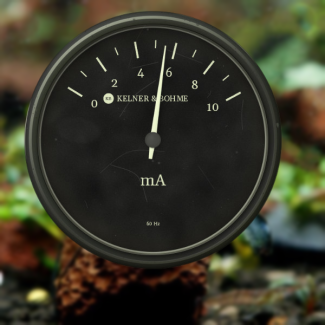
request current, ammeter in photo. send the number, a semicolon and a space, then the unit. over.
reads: 5.5; mA
